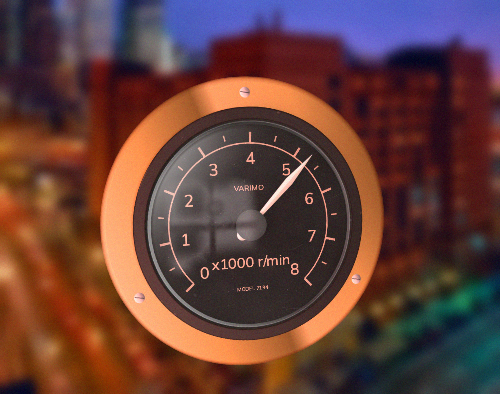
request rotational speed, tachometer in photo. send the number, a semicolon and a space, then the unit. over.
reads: 5250; rpm
